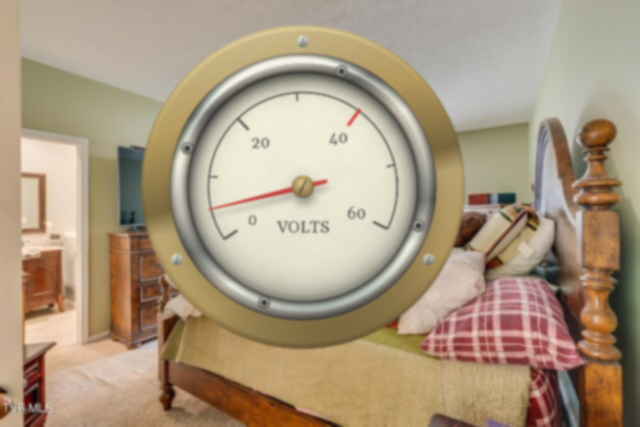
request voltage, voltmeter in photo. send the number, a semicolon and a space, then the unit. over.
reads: 5; V
